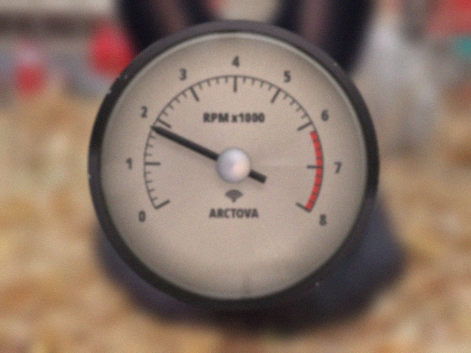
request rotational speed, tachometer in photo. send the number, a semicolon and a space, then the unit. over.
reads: 1800; rpm
